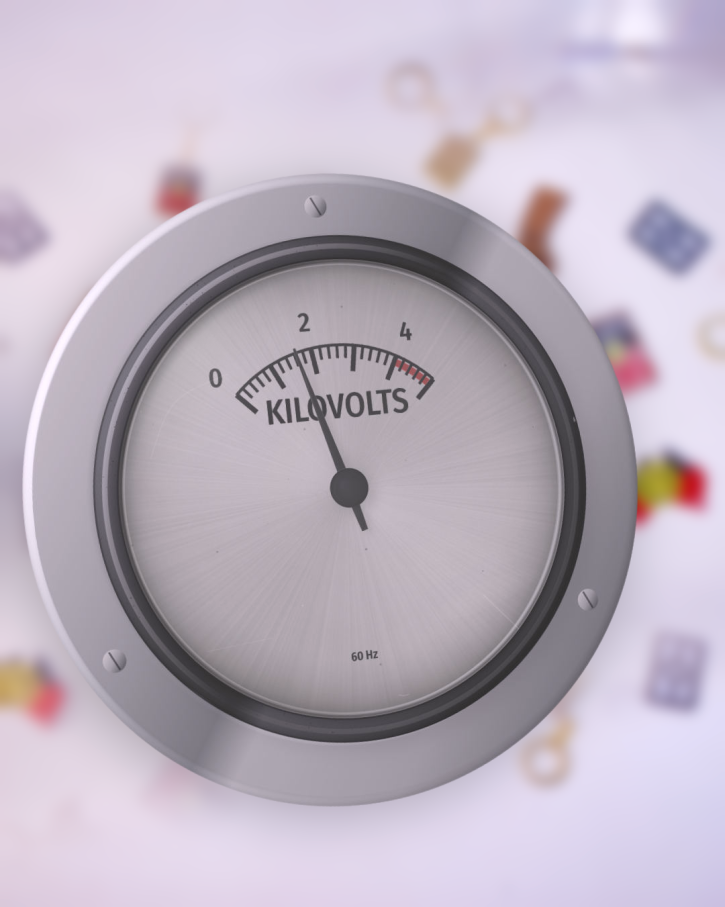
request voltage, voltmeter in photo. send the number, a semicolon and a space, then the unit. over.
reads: 1.6; kV
